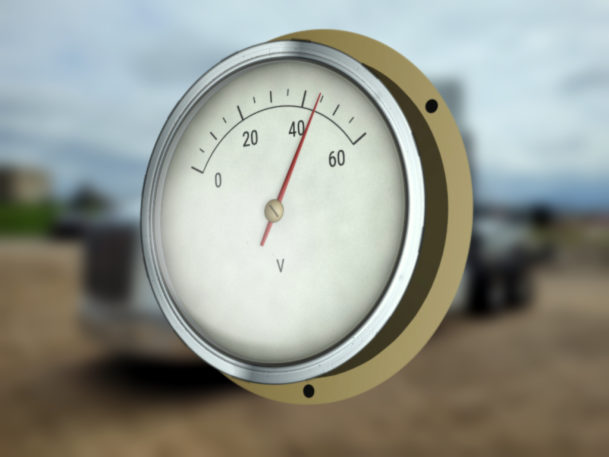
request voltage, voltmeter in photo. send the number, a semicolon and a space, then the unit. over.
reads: 45; V
